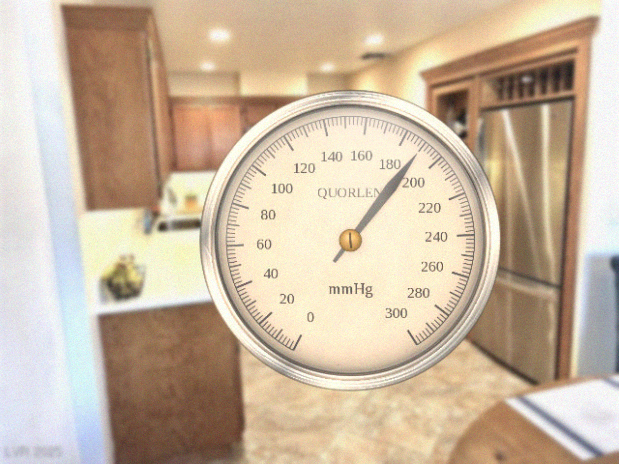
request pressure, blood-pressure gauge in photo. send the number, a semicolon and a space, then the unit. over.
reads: 190; mmHg
